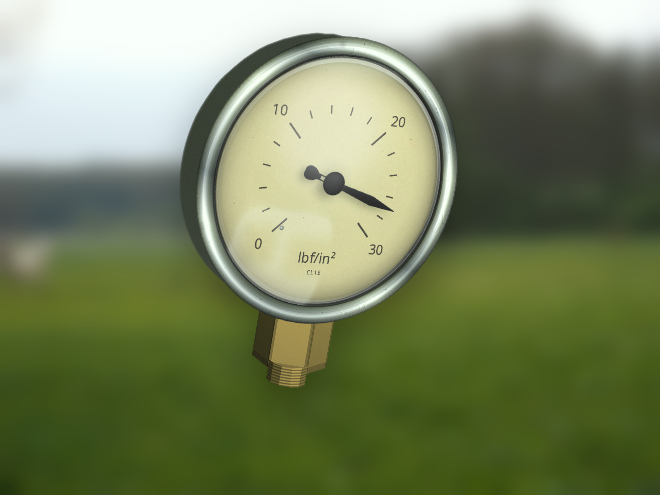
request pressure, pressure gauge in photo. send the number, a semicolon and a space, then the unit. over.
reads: 27; psi
